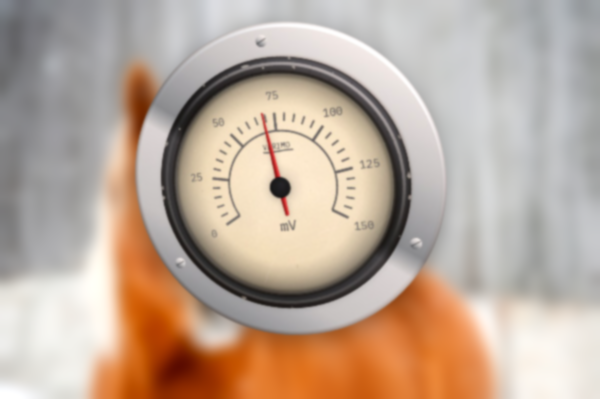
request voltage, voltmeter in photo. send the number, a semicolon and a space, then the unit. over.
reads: 70; mV
